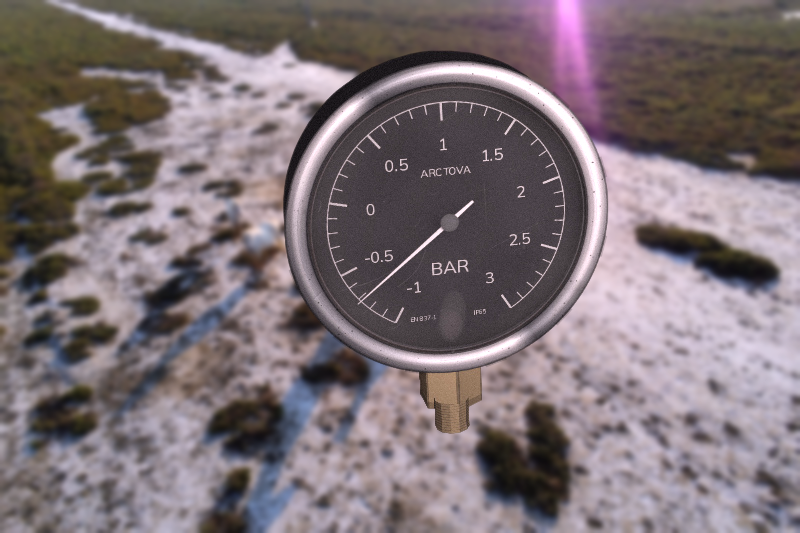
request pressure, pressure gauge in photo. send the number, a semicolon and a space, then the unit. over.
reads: -0.7; bar
